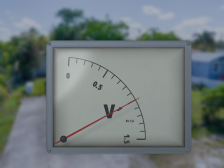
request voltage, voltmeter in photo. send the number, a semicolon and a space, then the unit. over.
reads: 1; V
